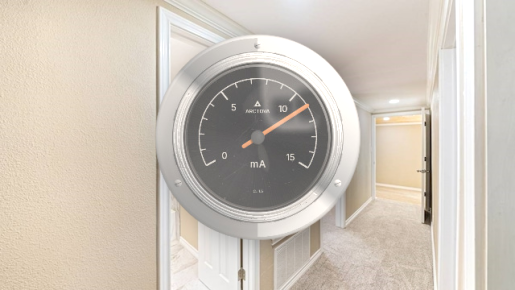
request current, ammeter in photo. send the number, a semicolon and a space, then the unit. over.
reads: 11; mA
